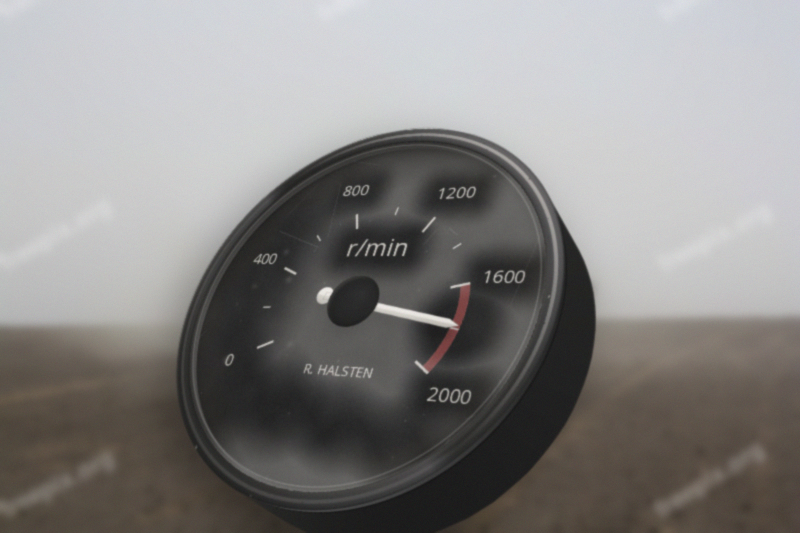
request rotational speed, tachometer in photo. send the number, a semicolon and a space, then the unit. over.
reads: 1800; rpm
